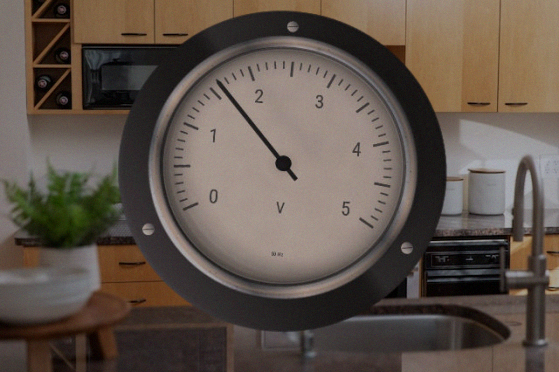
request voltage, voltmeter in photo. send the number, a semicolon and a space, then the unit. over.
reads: 1.6; V
